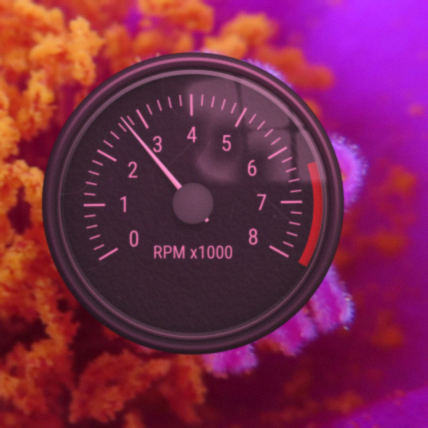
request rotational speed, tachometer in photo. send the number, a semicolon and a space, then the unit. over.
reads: 2700; rpm
